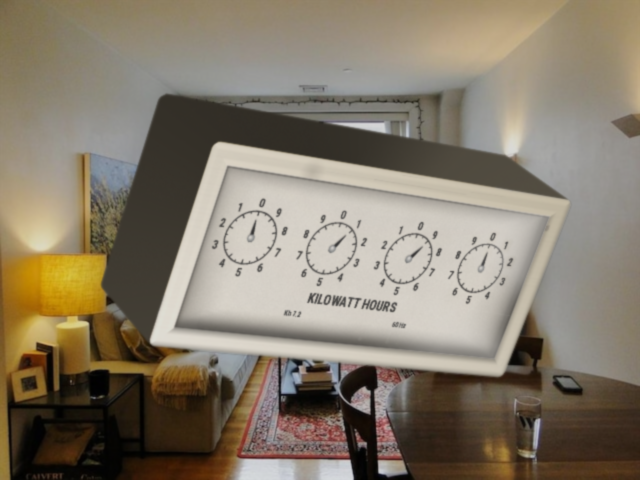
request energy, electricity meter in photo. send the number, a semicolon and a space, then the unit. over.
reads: 90; kWh
